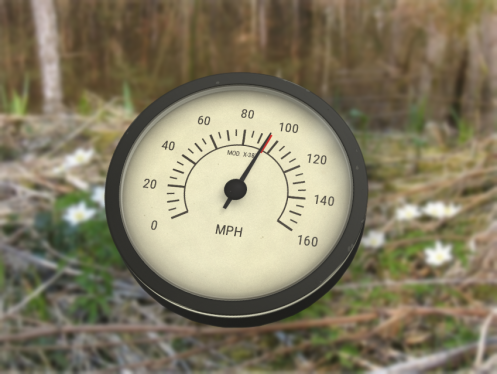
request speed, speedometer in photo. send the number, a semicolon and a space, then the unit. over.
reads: 95; mph
